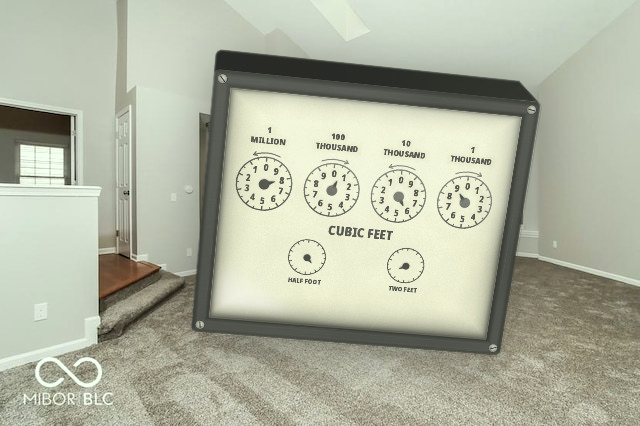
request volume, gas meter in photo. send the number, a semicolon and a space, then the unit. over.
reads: 805900; ft³
